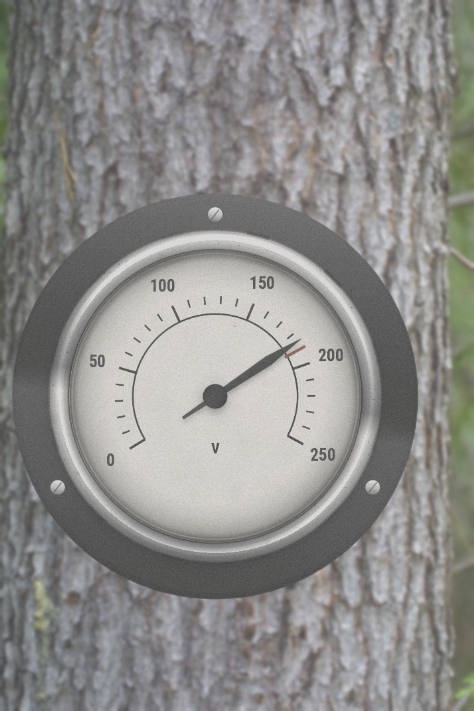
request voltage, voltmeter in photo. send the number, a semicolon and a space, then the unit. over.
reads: 185; V
